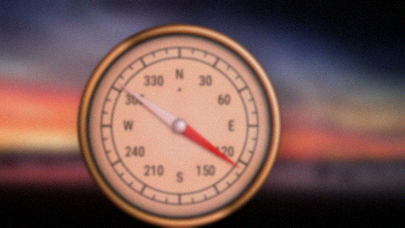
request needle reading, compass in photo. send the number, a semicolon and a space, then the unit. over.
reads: 125; °
